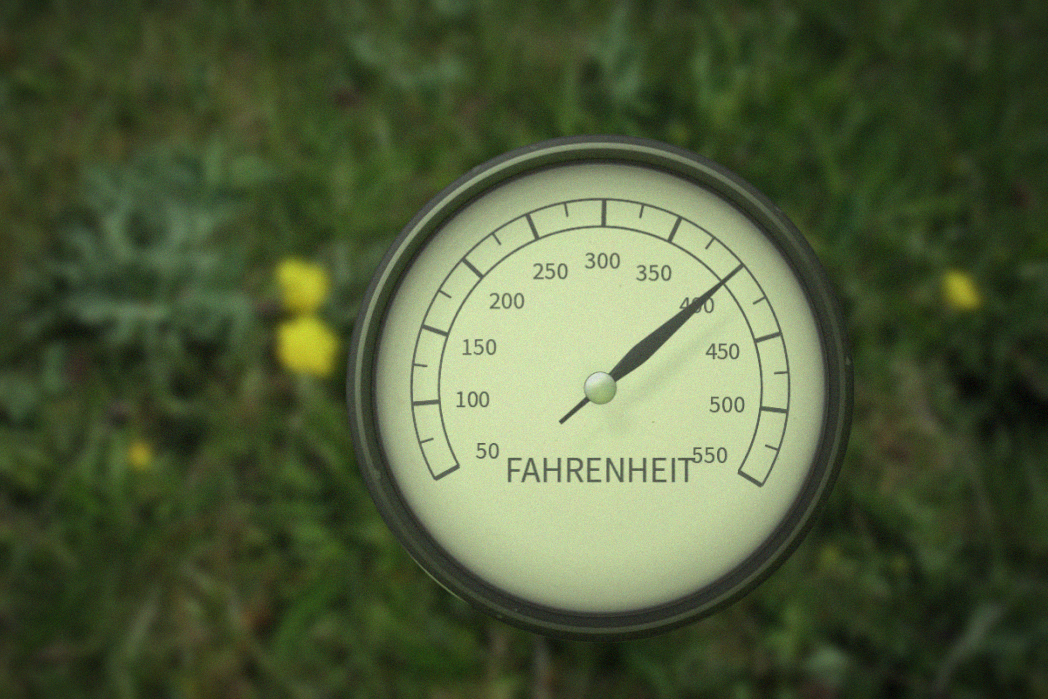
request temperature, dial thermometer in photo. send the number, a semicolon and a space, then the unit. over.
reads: 400; °F
